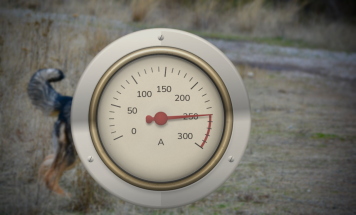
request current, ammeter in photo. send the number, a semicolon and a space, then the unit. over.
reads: 250; A
